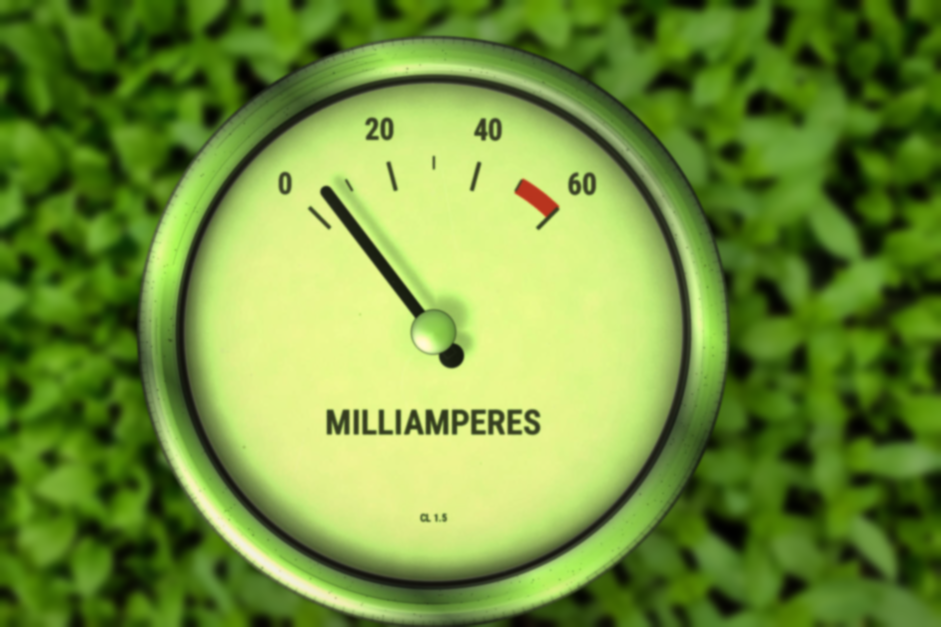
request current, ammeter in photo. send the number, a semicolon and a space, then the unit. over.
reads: 5; mA
